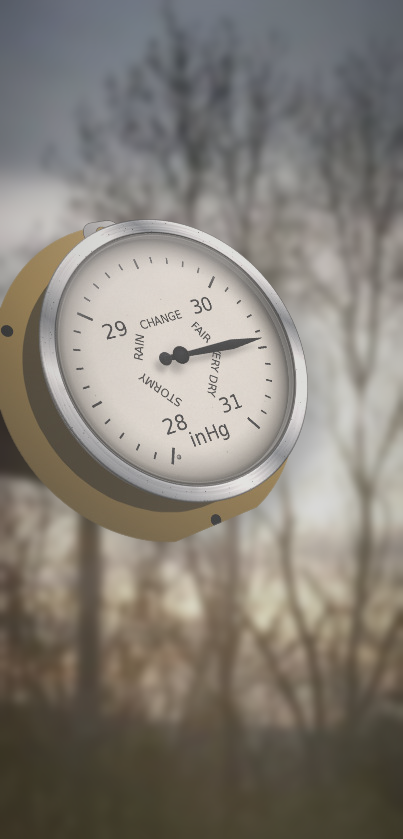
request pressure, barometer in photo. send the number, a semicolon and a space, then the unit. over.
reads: 30.45; inHg
